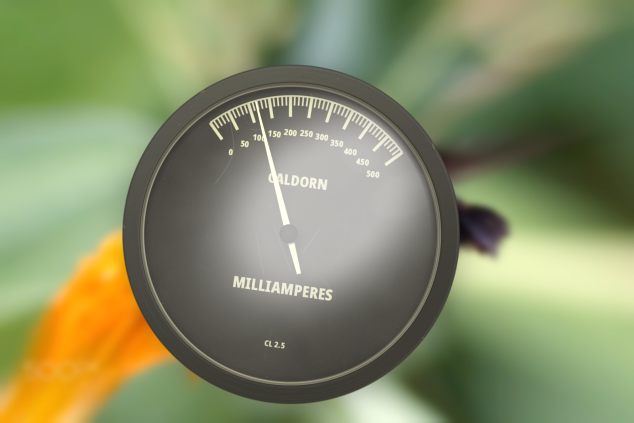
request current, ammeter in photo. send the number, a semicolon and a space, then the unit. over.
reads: 120; mA
